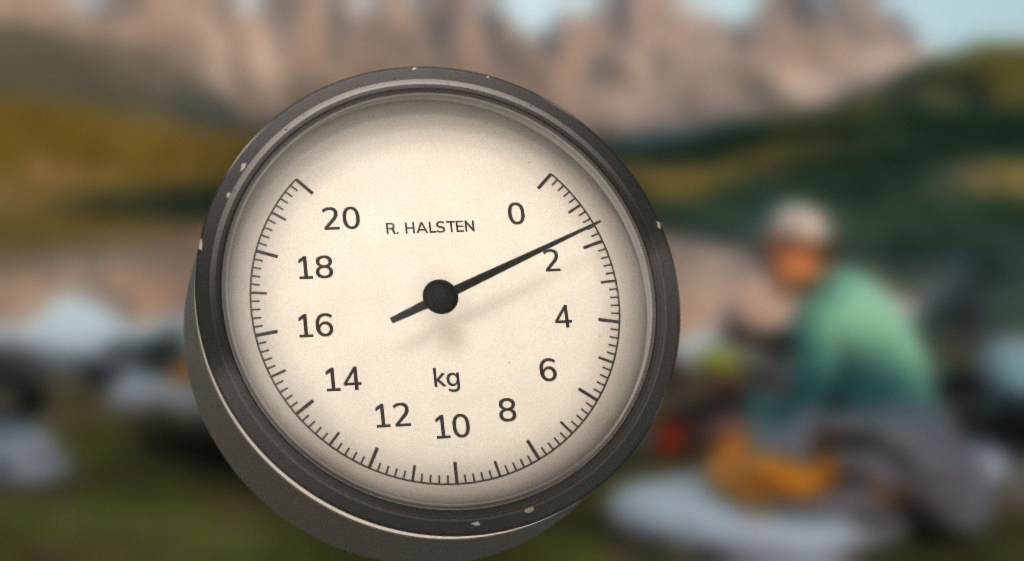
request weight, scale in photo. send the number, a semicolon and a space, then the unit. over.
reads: 1.6; kg
